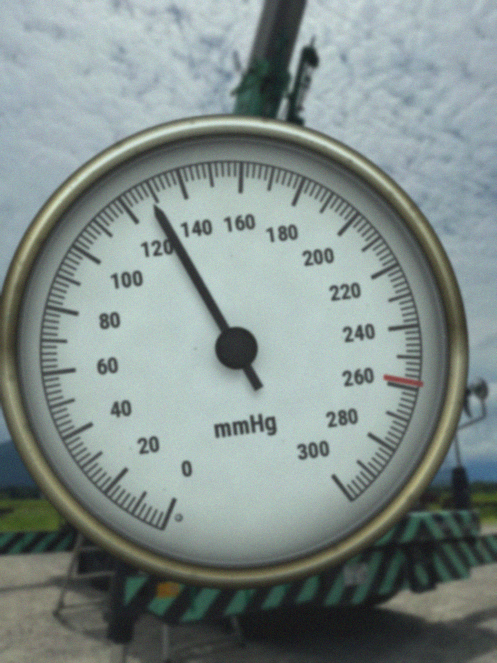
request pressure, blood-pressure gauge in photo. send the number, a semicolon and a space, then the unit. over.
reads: 128; mmHg
